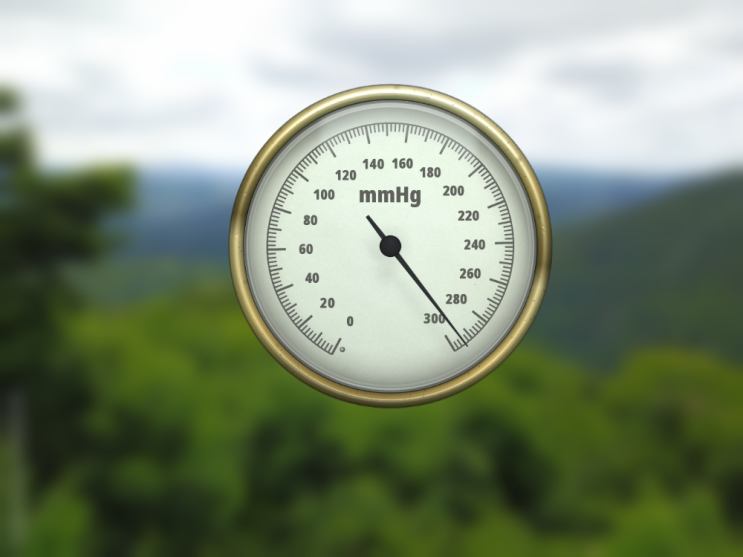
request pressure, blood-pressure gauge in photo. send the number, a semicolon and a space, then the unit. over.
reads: 294; mmHg
